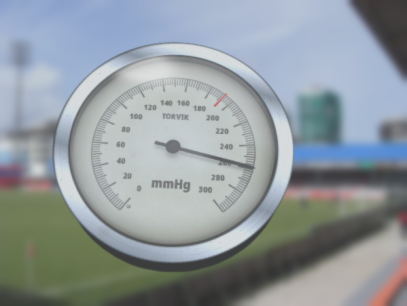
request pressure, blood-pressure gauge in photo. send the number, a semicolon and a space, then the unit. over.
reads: 260; mmHg
